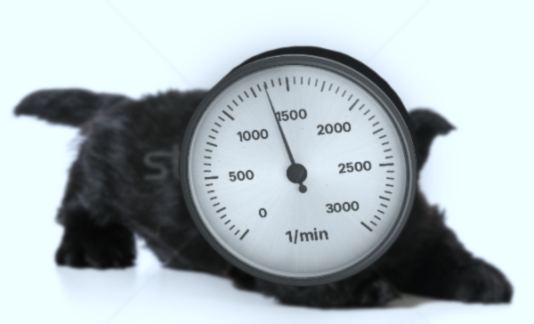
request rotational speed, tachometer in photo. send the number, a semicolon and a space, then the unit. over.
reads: 1350; rpm
